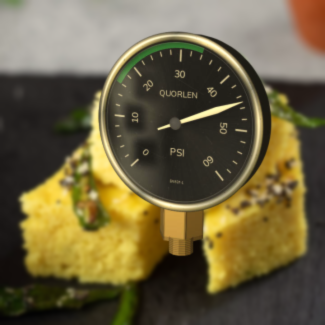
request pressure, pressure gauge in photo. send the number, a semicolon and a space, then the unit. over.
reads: 45; psi
